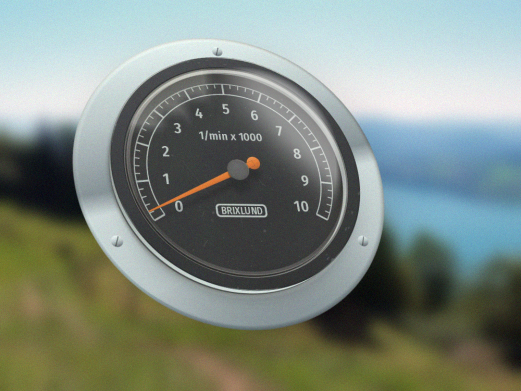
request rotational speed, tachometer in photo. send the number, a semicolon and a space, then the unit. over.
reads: 200; rpm
